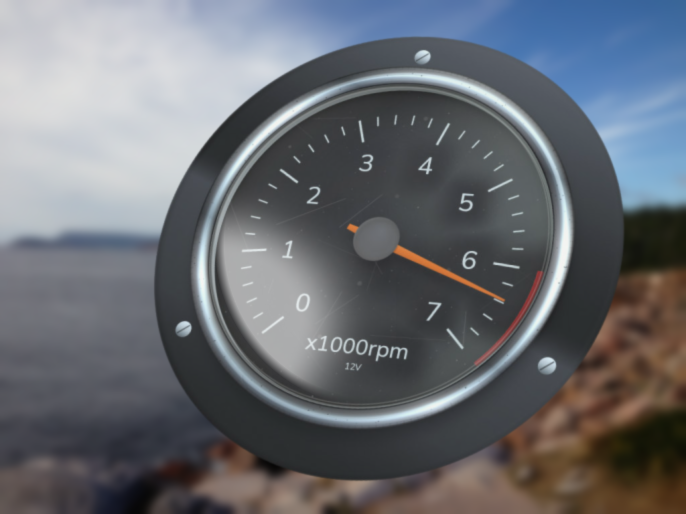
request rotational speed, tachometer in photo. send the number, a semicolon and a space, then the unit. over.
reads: 6400; rpm
